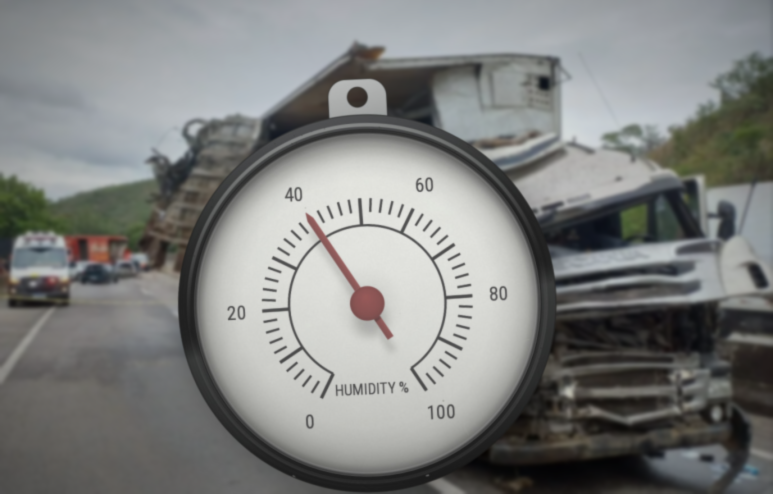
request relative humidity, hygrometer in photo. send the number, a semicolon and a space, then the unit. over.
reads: 40; %
